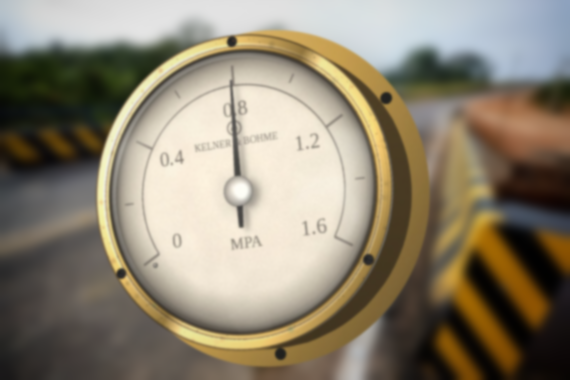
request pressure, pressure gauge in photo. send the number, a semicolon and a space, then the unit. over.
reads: 0.8; MPa
